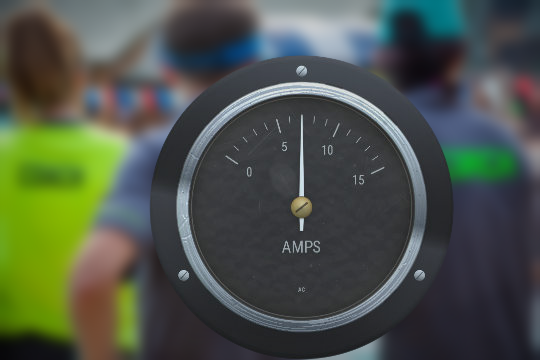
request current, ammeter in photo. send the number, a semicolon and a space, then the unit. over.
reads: 7; A
